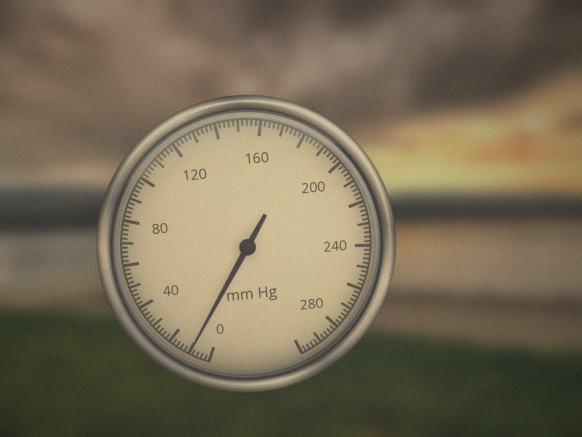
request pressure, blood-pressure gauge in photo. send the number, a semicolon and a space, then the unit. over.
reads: 10; mmHg
